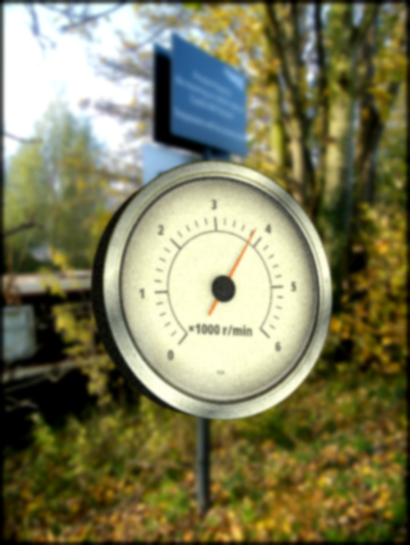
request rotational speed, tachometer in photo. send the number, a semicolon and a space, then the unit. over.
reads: 3800; rpm
